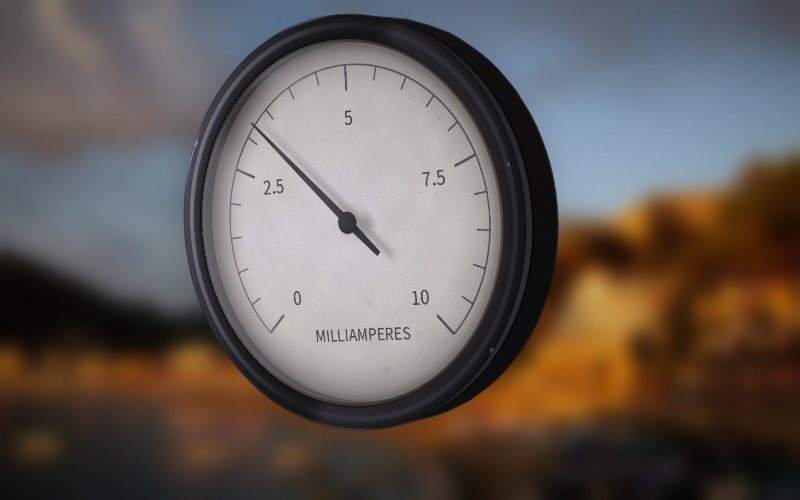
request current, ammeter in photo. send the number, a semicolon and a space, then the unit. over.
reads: 3.25; mA
